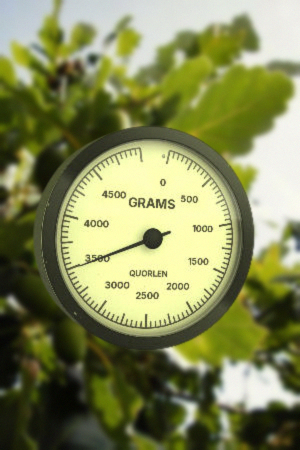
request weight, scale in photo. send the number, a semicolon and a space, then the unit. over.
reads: 3500; g
